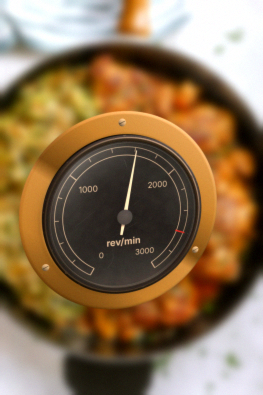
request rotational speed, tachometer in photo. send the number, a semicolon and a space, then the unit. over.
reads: 1600; rpm
